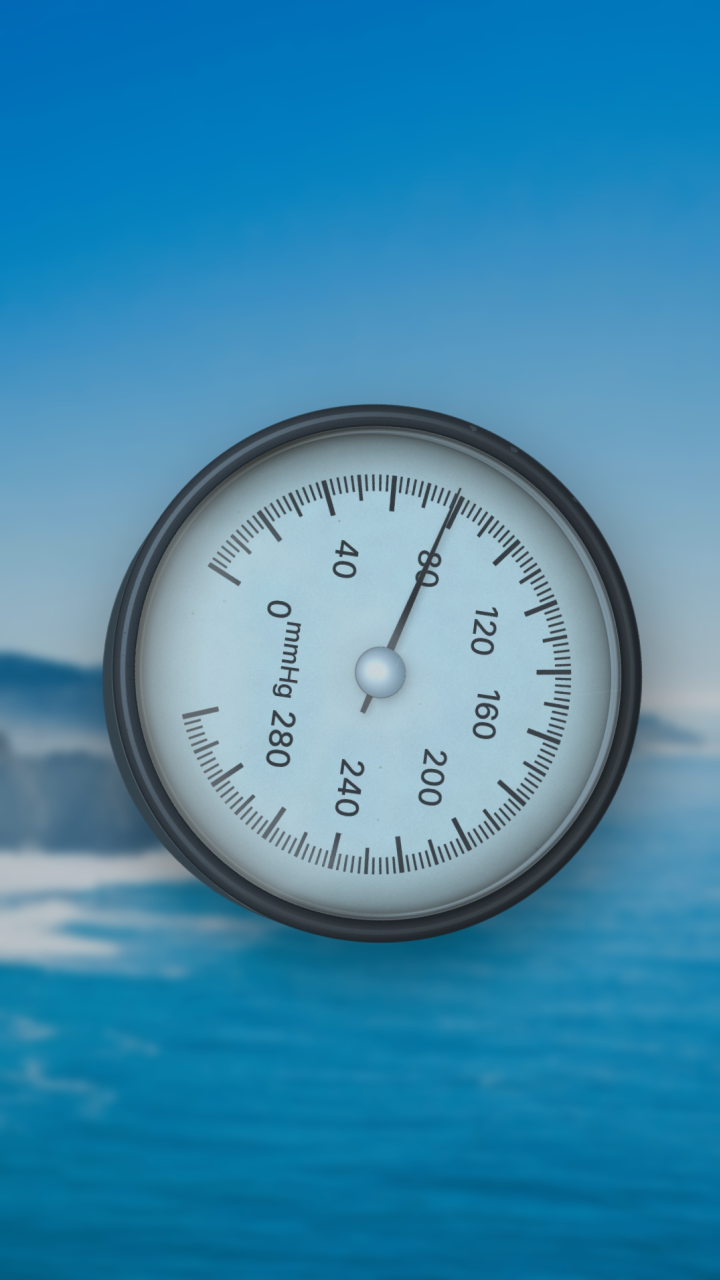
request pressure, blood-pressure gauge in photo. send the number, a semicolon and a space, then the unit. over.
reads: 78; mmHg
